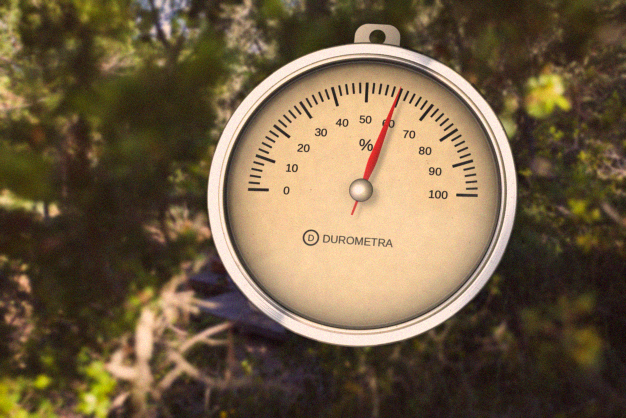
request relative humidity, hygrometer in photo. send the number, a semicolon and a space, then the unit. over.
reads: 60; %
